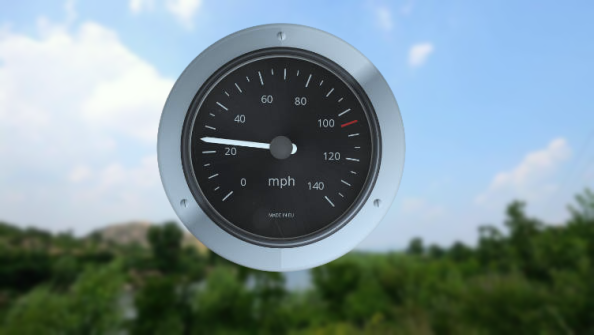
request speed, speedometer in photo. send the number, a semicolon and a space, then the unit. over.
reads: 25; mph
